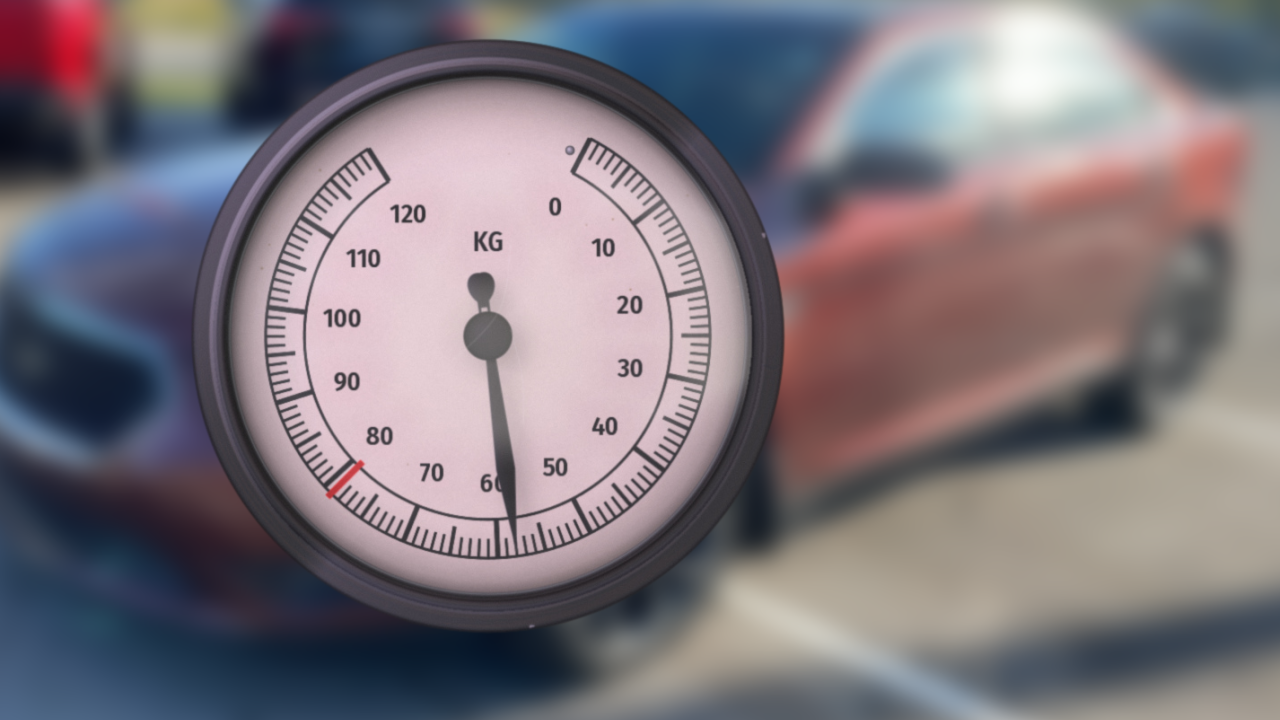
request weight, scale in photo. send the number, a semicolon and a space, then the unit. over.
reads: 58; kg
